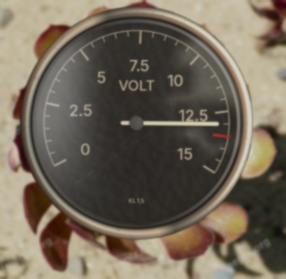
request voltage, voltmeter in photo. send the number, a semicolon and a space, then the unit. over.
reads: 13; V
